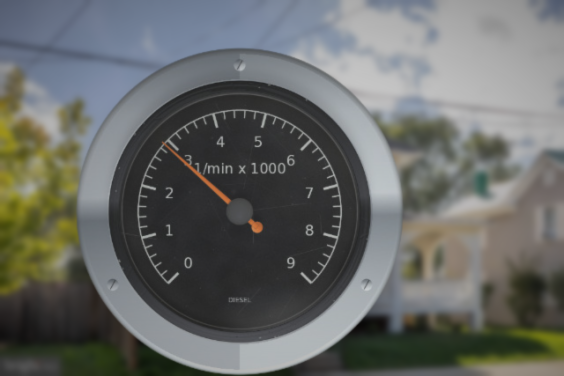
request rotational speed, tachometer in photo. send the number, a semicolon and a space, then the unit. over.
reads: 2900; rpm
